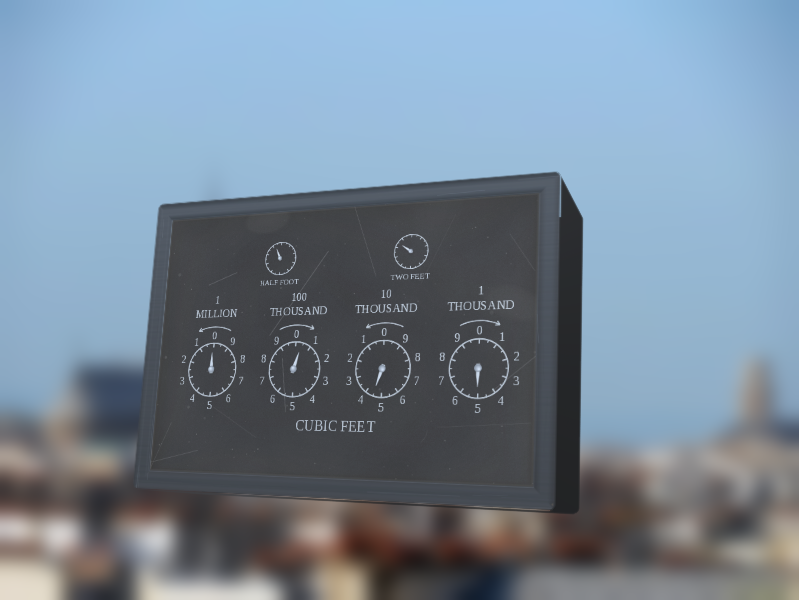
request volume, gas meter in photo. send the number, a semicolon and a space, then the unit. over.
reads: 4500; ft³
